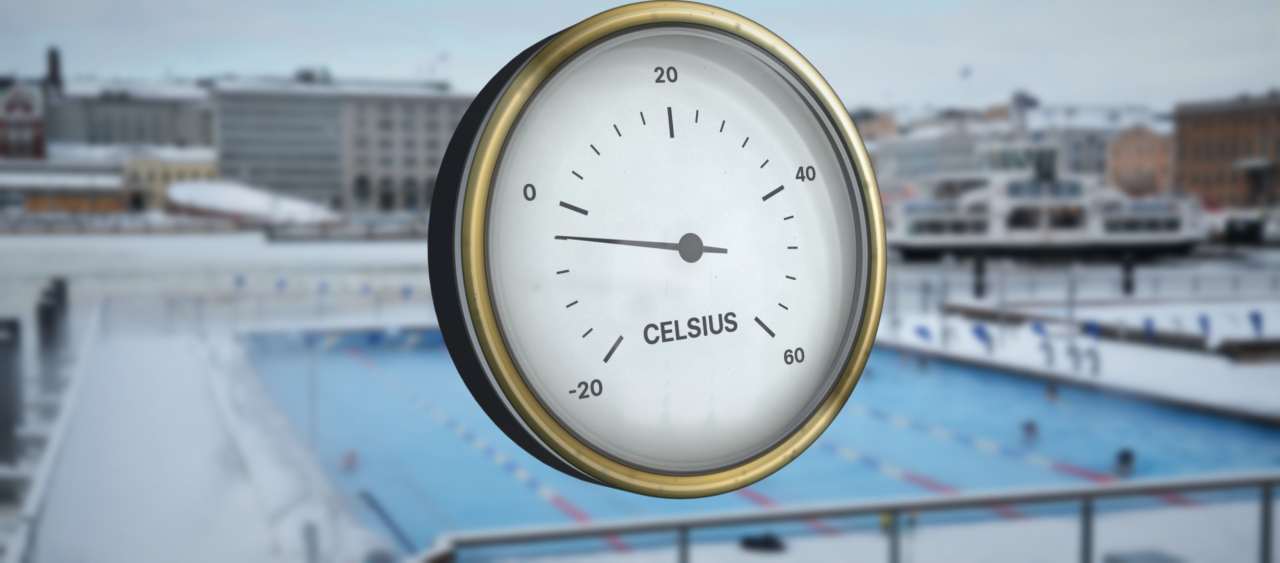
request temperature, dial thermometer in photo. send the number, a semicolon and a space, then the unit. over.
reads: -4; °C
